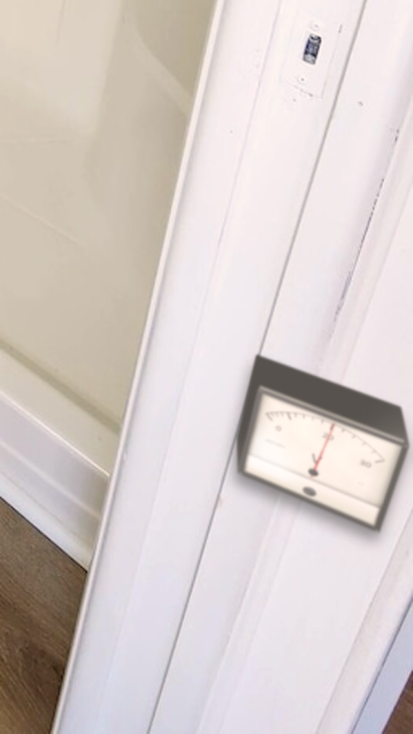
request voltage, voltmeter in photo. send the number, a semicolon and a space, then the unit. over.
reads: 20; V
